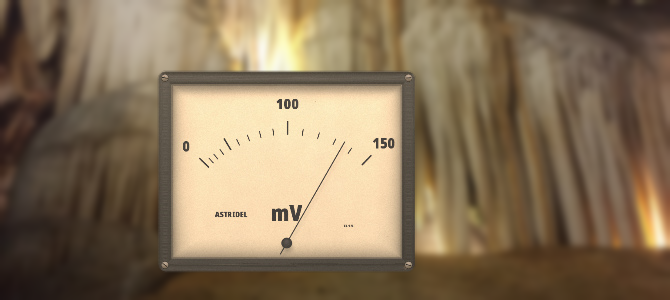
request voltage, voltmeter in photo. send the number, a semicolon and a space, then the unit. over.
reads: 135; mV
